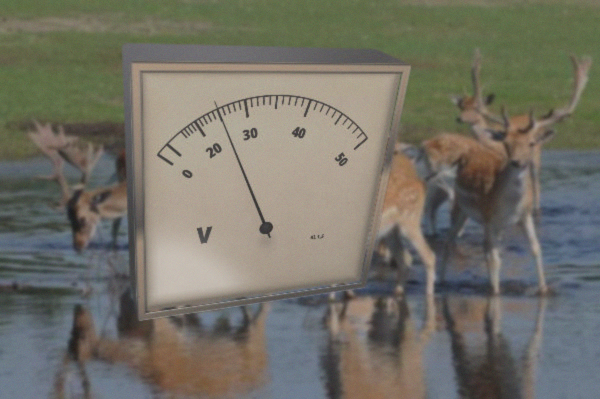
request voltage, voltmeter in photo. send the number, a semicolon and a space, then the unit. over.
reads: 25; V
